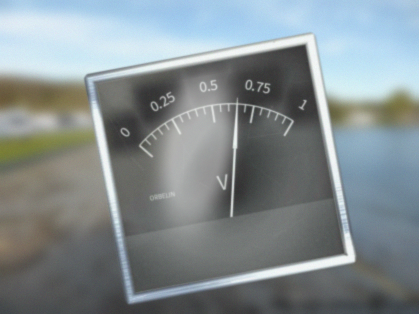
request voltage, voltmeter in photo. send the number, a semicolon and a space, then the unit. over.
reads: 0.65; V
